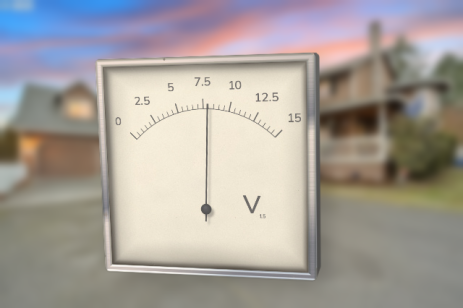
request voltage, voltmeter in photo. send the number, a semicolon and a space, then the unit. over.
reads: 8; V
